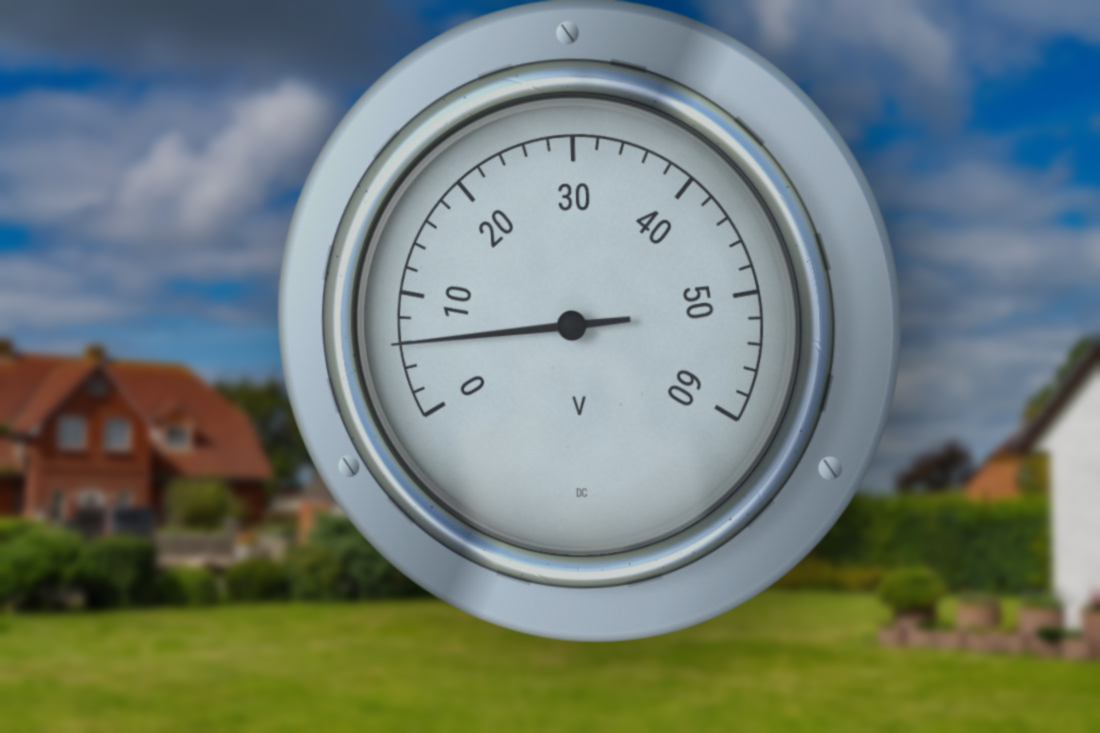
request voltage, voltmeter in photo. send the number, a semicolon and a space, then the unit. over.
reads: 6; V
